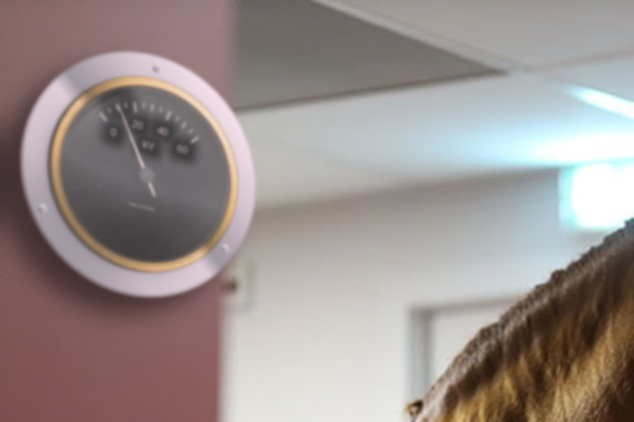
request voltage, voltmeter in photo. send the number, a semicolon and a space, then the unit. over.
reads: 10; kV
